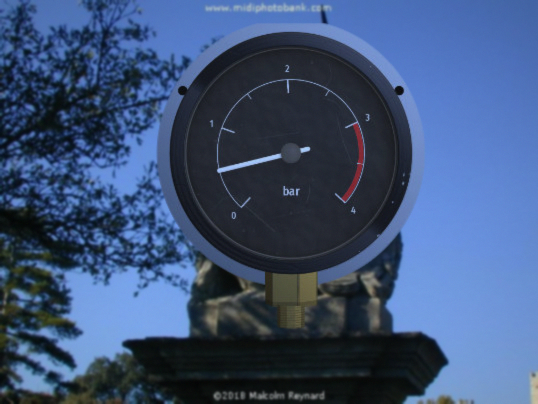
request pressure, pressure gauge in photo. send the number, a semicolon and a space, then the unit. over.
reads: 0.5; bar
